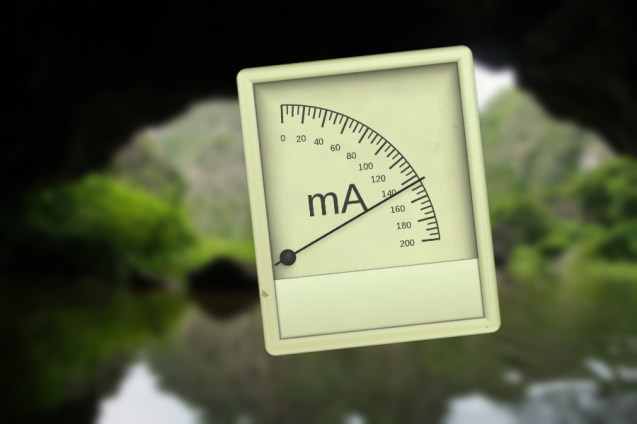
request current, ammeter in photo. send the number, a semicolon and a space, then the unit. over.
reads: 145; mA
